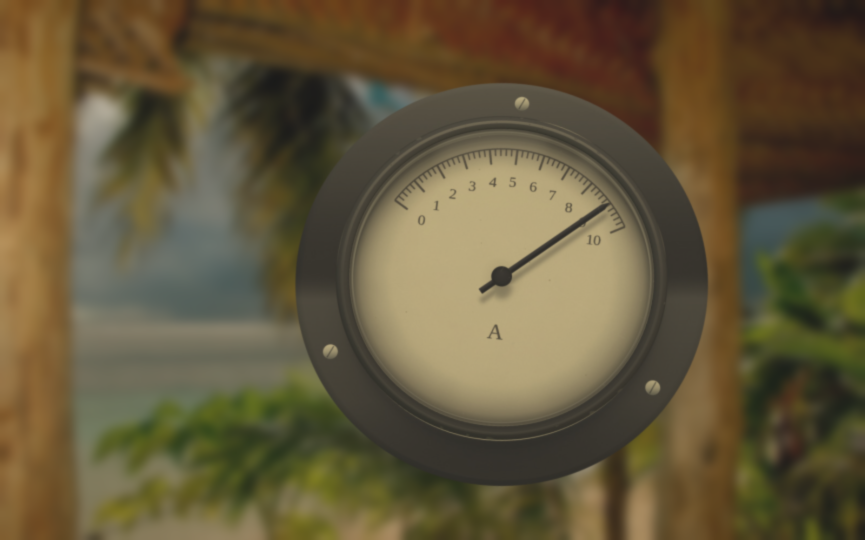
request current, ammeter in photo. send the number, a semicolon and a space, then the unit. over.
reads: 9; A
